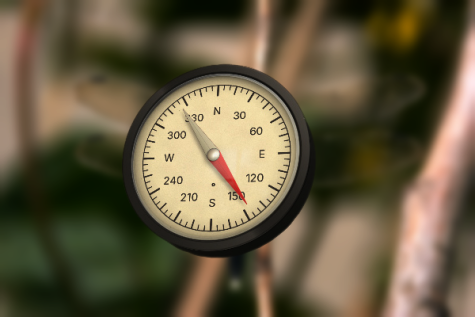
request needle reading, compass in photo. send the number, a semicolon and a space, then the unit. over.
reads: 145; °
